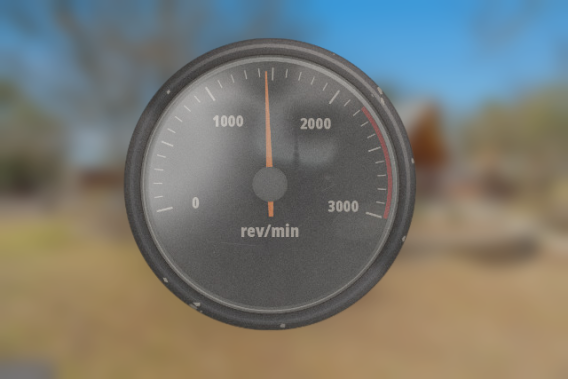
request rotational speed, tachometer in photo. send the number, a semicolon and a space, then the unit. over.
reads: 1450; rpm
